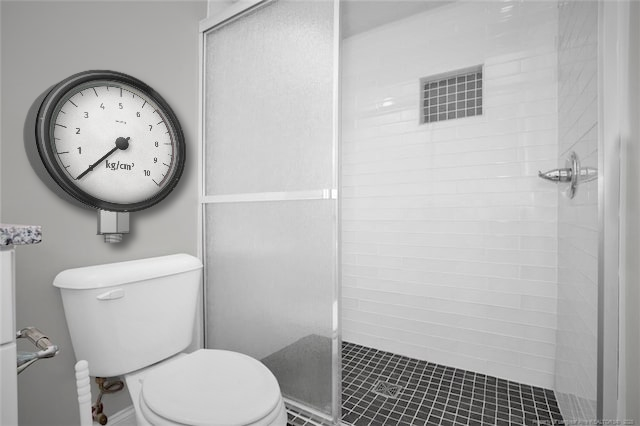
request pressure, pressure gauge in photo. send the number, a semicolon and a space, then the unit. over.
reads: 0; kg/cm²
